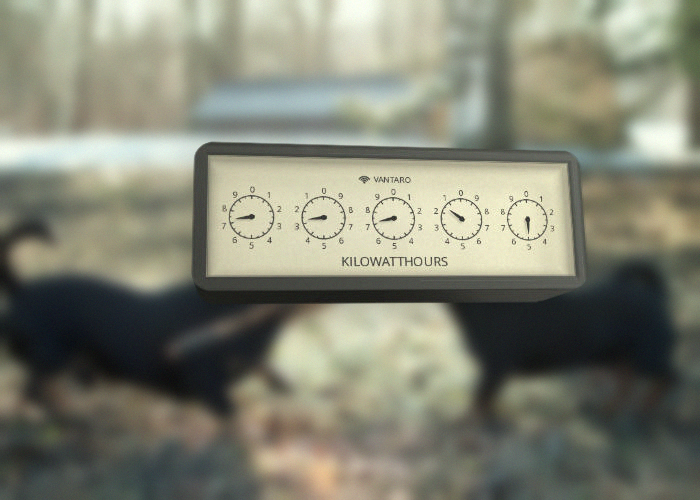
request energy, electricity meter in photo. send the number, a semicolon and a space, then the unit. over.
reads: 72715; kWh
